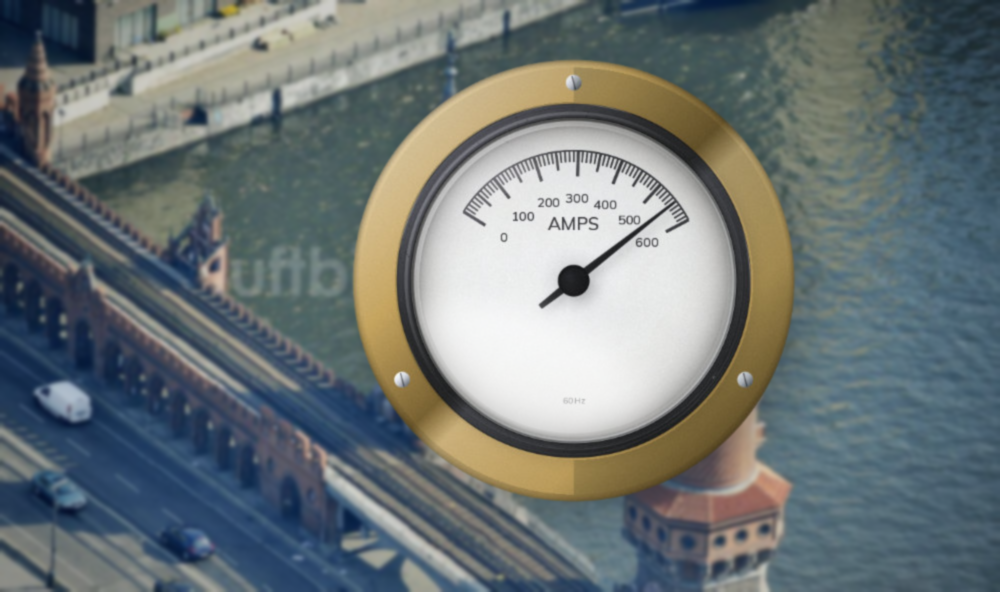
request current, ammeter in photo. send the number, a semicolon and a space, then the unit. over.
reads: 550; A
